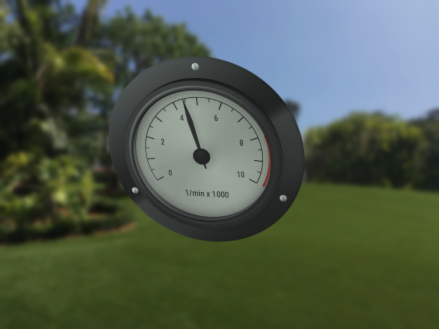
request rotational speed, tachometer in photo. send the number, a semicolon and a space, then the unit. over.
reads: 4500; rpm
